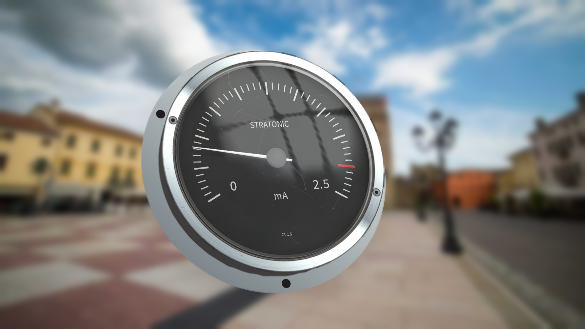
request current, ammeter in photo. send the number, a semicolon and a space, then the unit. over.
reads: 0.4; mA
